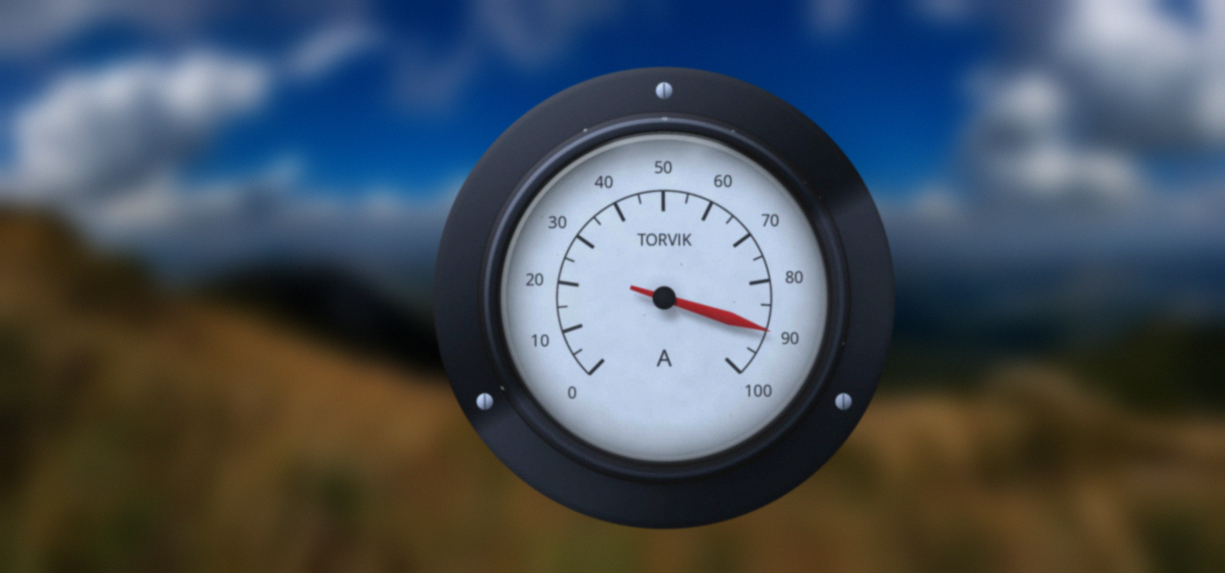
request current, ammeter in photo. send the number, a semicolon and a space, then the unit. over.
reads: 90; A
